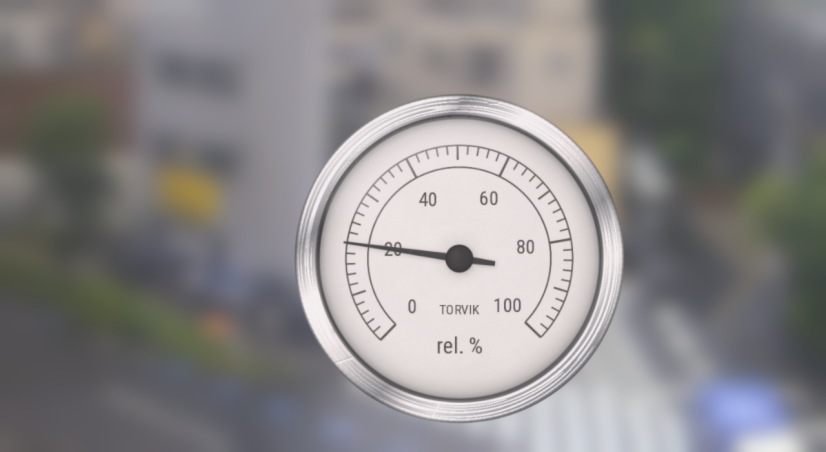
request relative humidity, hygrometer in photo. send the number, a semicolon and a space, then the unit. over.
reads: 20; %
